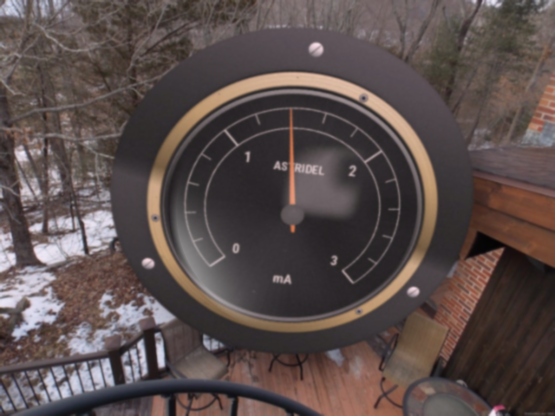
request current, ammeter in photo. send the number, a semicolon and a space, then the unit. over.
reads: 1.4; mA
